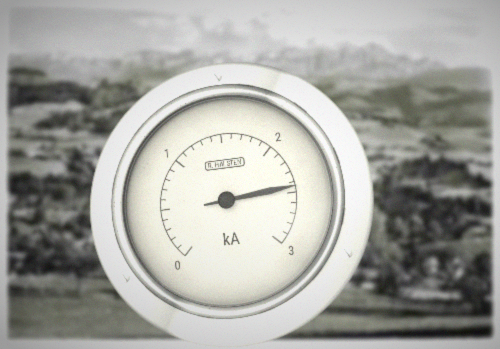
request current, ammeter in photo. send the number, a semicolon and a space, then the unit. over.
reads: 2.45; kA
